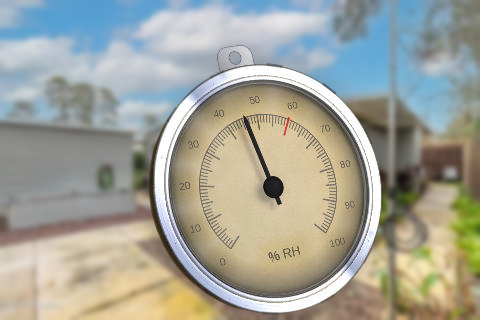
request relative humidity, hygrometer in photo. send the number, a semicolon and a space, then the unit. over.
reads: 45; %
